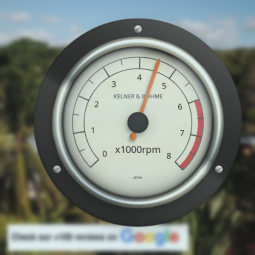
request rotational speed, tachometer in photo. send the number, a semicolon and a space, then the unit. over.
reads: 4500; rpm
